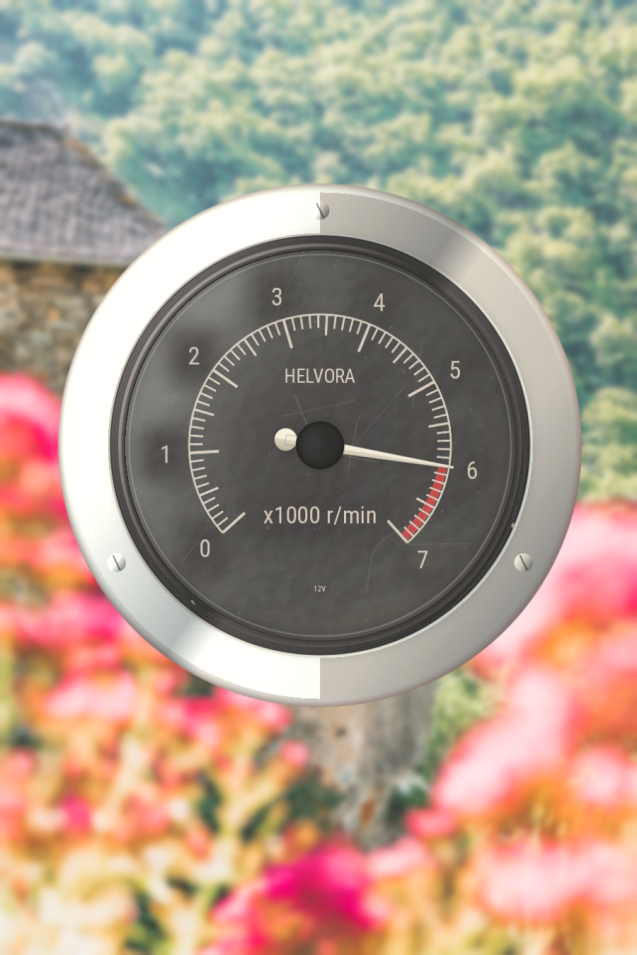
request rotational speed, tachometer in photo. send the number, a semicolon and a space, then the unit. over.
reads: 6000; rpm
